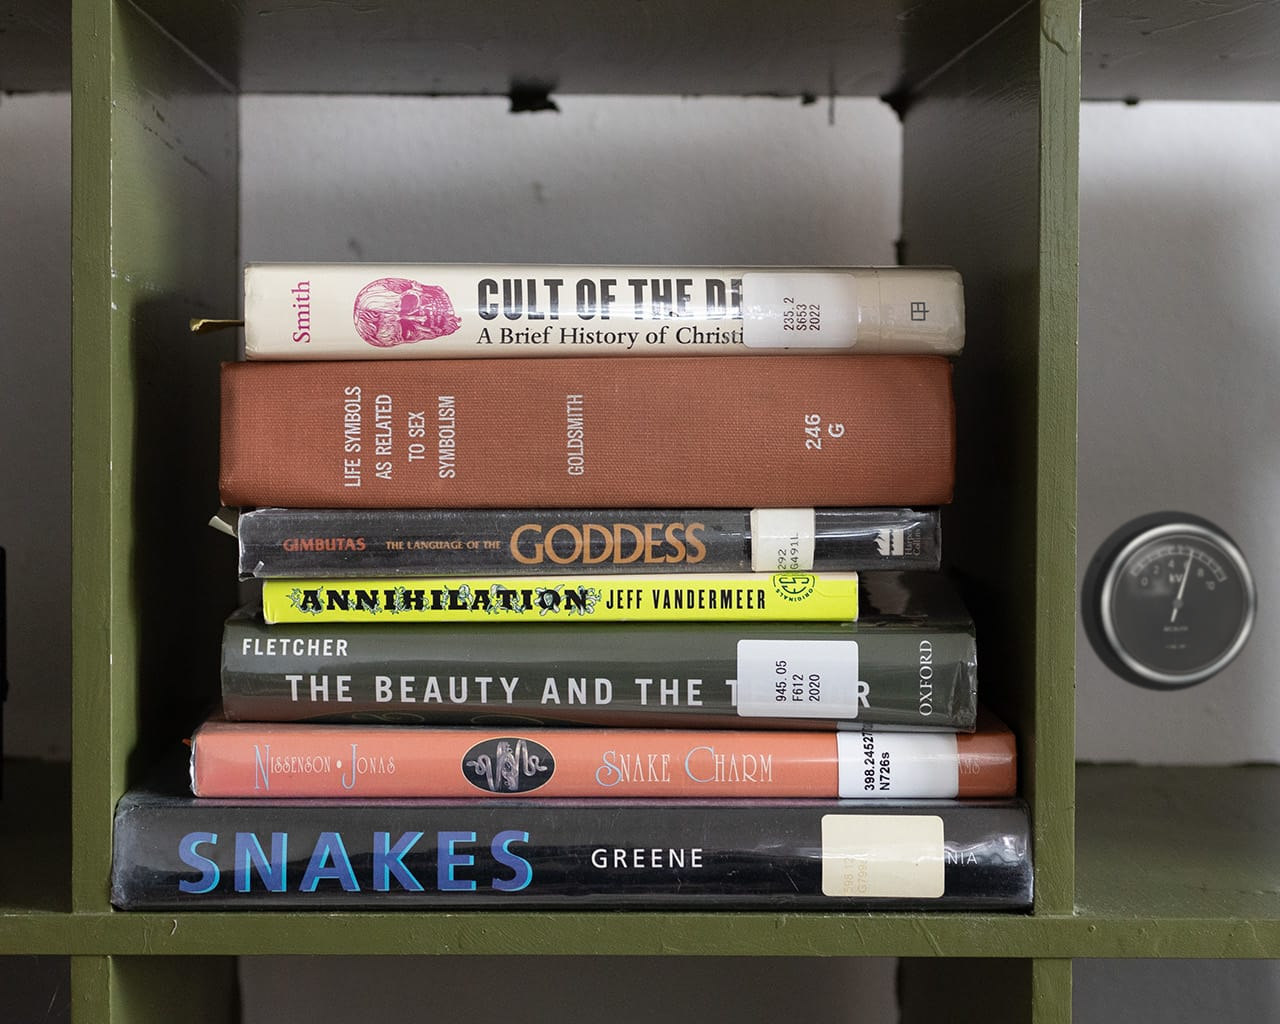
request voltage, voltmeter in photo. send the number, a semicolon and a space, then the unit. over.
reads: 6; kV
